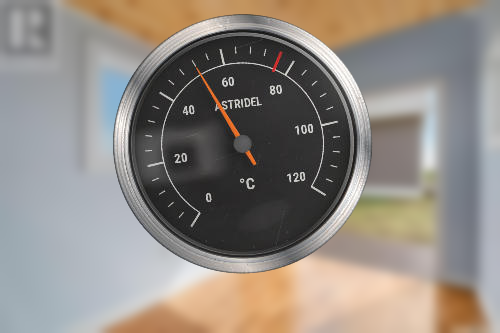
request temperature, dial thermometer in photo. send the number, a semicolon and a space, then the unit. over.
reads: 52; °C
